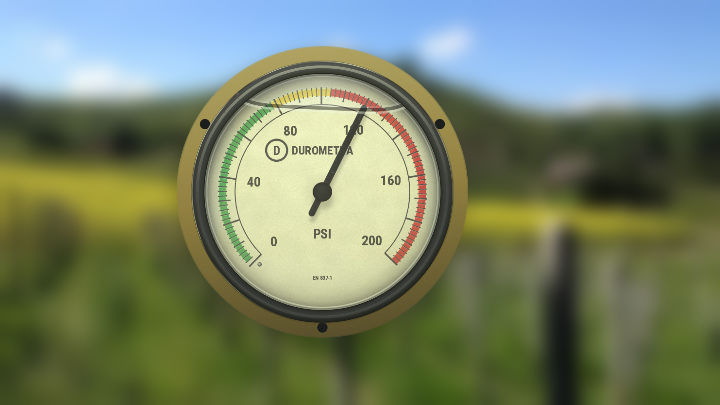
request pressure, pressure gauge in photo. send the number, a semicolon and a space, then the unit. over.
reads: 120; psi
